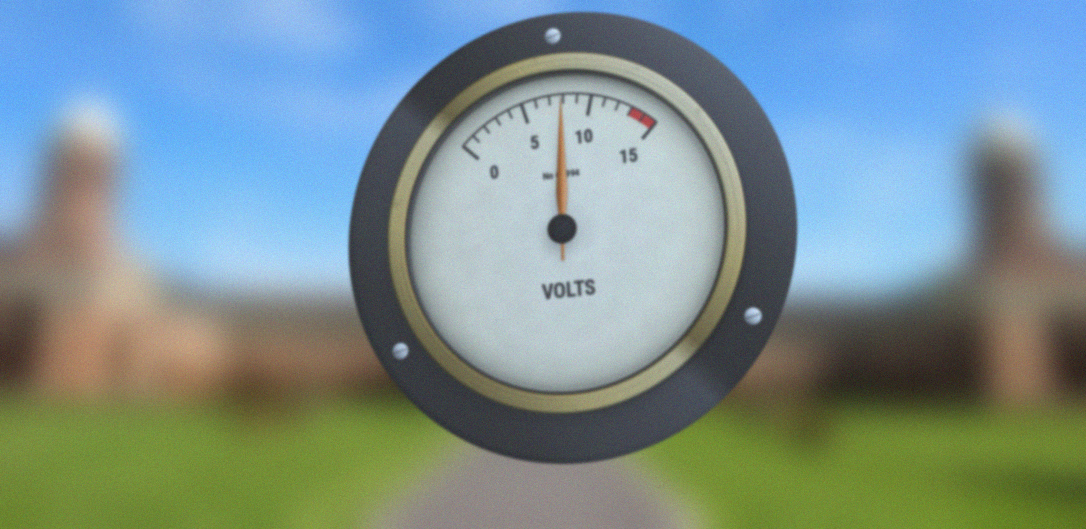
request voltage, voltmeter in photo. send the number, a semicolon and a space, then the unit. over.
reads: 8; V
